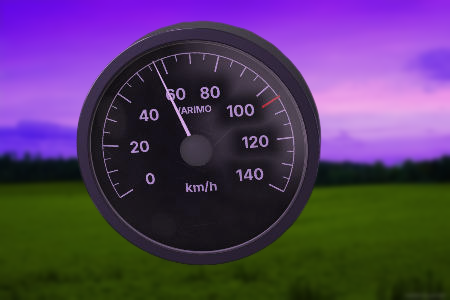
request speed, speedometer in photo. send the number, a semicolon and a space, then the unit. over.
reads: 57.5; km/h
